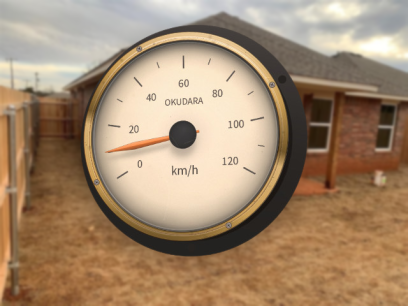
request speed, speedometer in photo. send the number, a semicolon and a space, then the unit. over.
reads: 10; km/h
